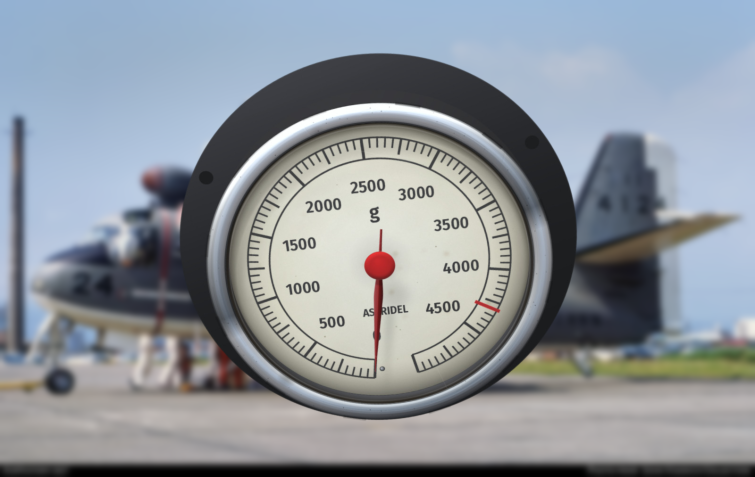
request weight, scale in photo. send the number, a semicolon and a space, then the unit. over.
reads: 0; g
